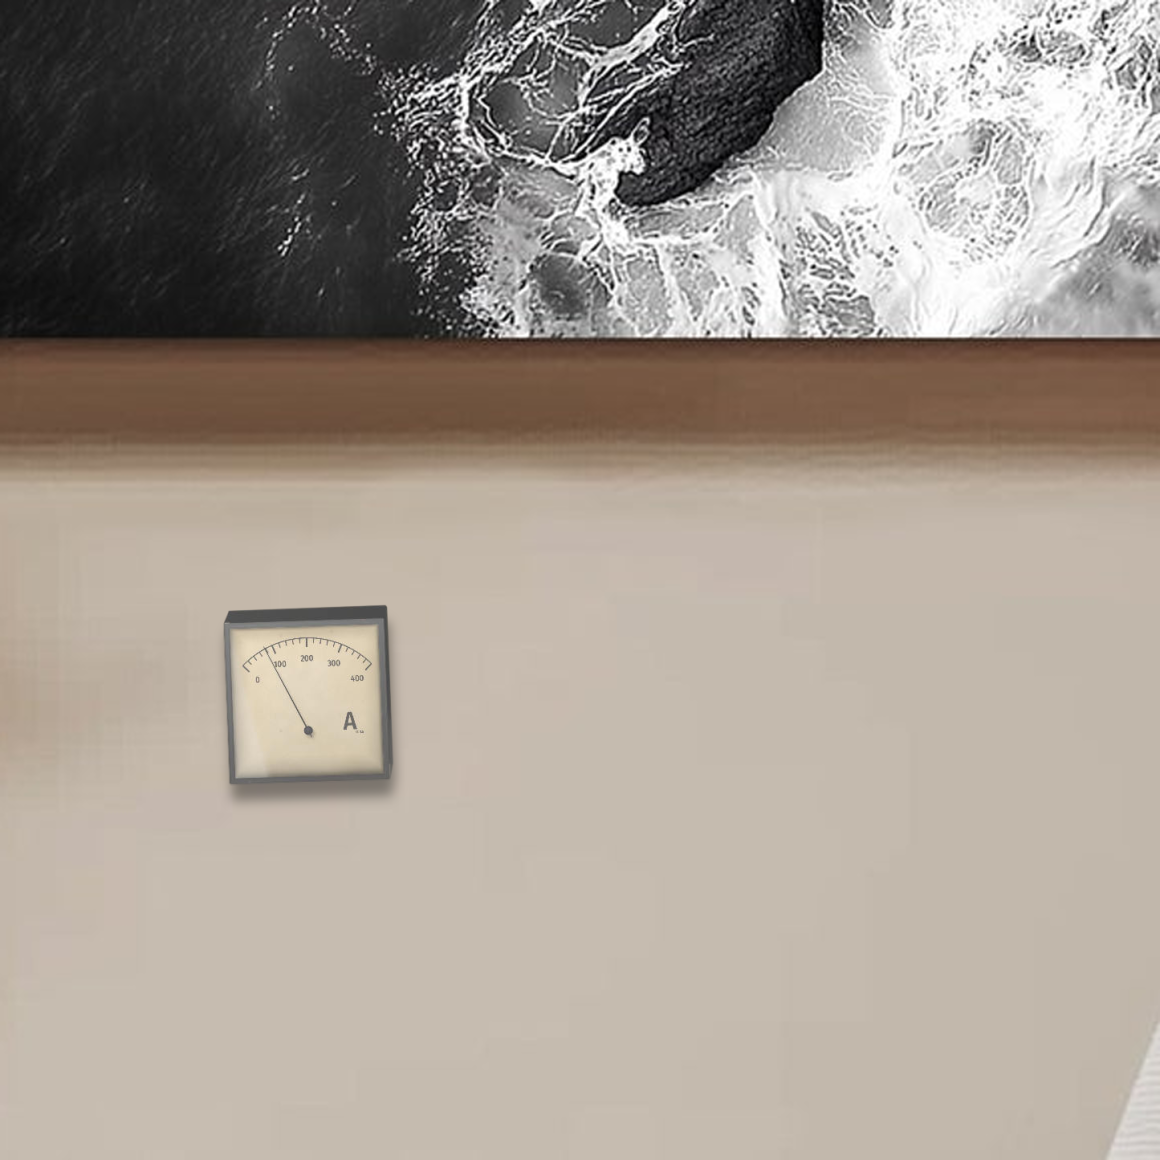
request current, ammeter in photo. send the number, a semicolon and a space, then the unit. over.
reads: 80; A
